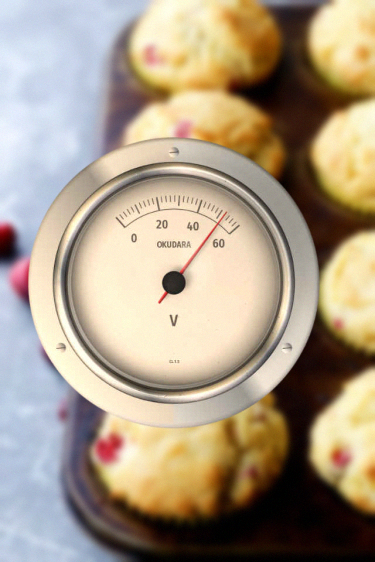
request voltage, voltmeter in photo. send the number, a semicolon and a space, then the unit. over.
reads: 52; V
